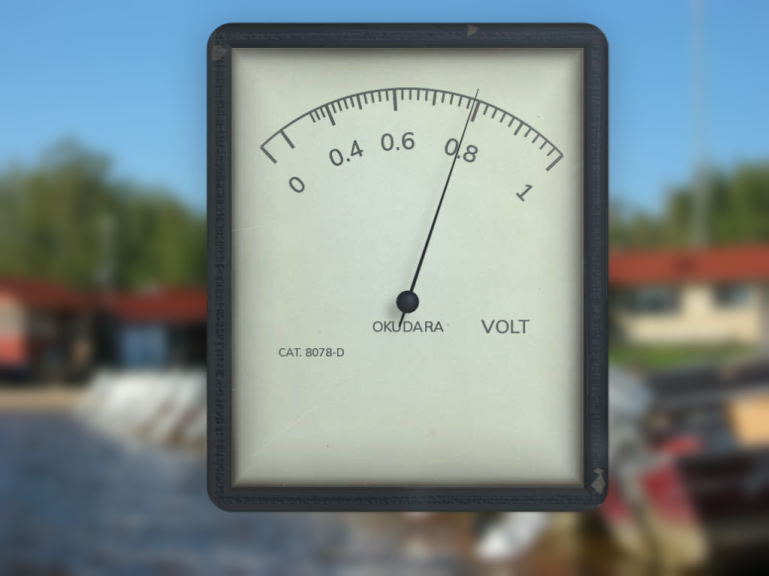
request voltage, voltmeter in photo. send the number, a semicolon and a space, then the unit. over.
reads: 0.79; V
